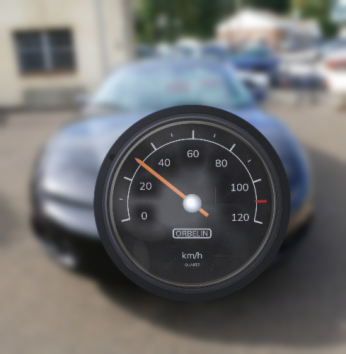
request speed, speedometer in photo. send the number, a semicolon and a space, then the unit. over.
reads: 30; km/h
